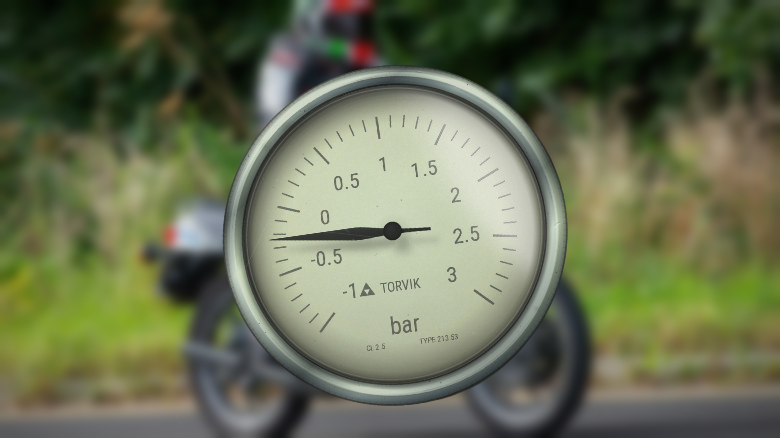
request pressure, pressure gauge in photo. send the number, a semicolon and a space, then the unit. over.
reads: -0.25; bar
